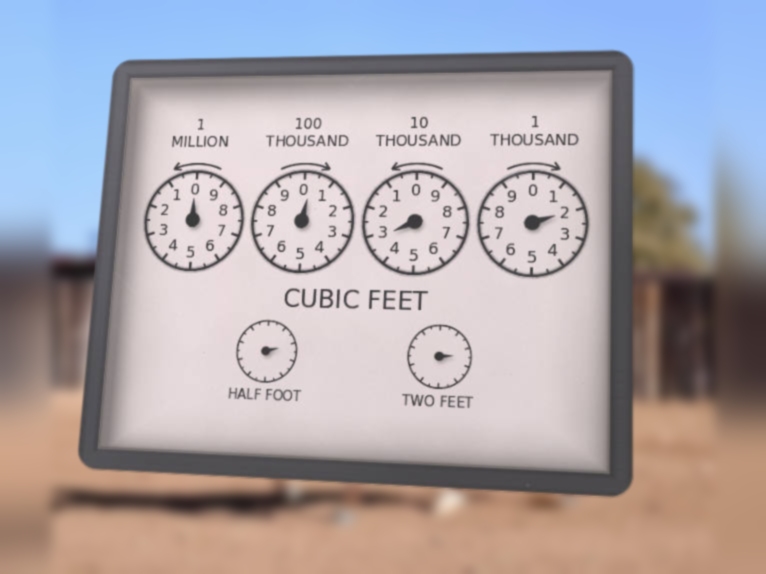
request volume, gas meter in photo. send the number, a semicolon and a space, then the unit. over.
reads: 3200; ft³
